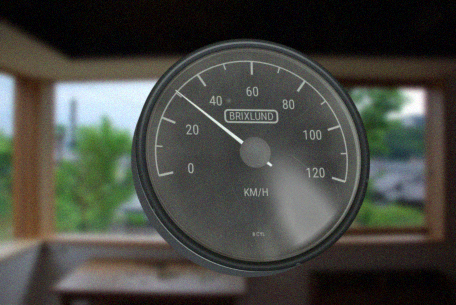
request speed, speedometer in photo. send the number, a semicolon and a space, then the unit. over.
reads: 30; km/h
